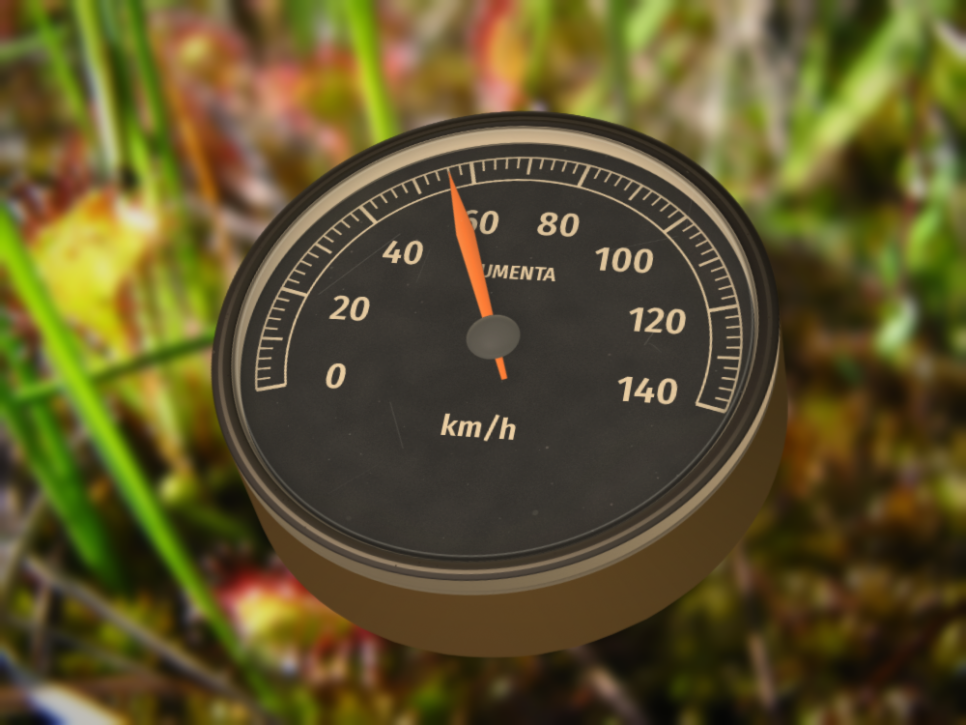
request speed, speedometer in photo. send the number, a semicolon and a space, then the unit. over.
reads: 56; km/h
